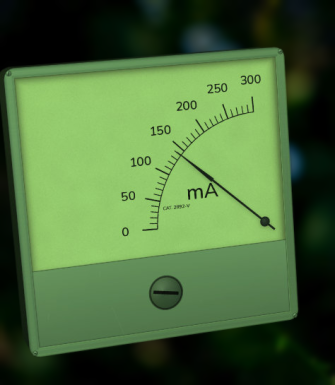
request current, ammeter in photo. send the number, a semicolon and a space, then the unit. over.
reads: 140; mA
